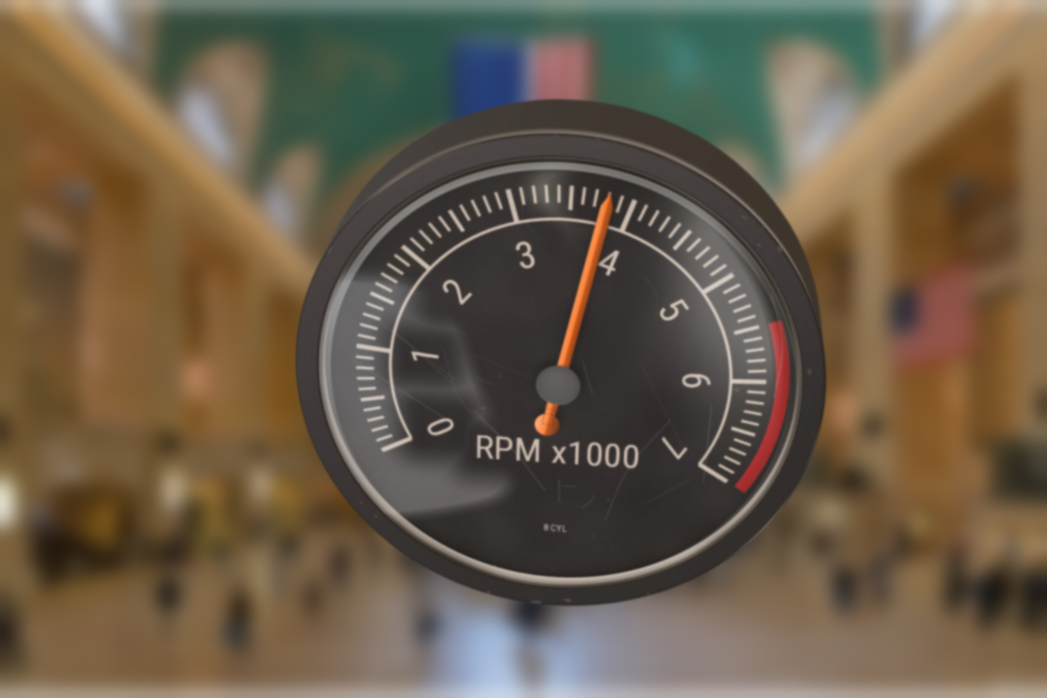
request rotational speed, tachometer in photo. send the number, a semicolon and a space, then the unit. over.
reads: 3800; rpm
